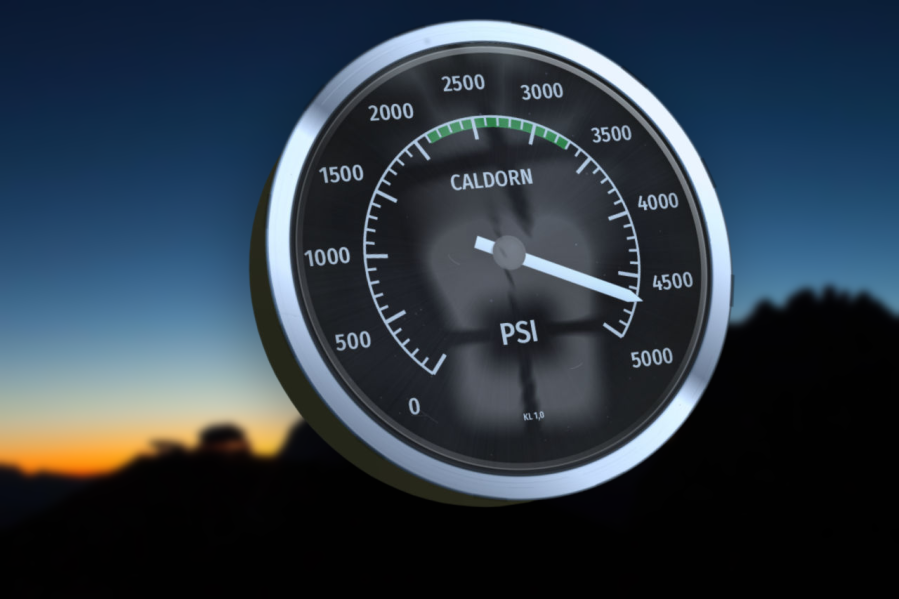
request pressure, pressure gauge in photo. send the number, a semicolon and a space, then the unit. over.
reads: 4700; psi
